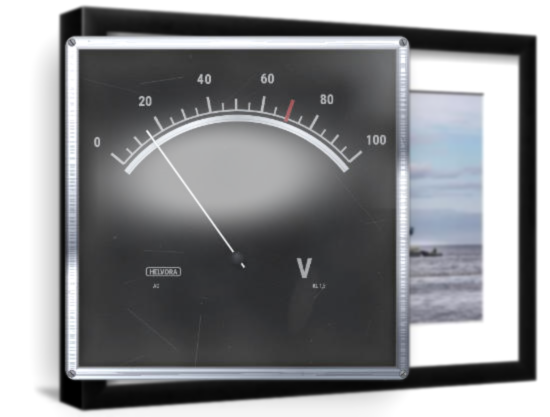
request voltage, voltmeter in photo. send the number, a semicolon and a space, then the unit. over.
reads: 15; V
